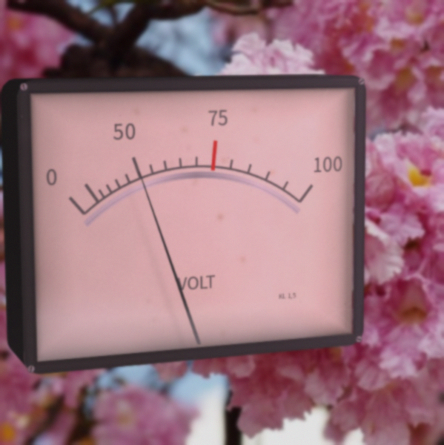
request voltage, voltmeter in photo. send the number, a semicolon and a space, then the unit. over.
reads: 50; V
